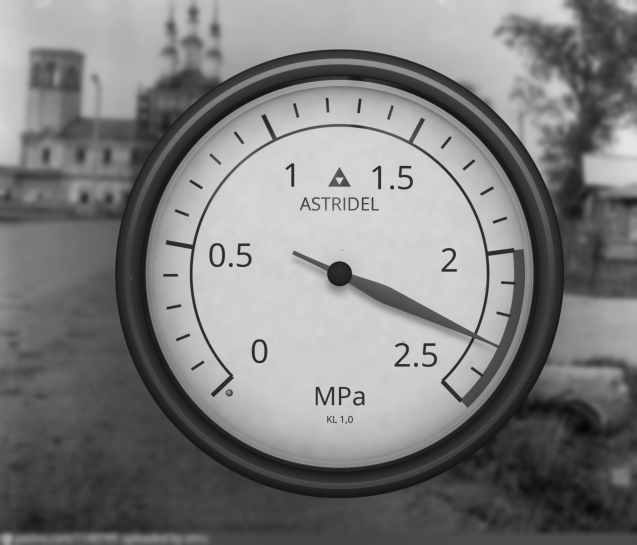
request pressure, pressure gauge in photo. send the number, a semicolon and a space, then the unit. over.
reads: 2.3; MPa
